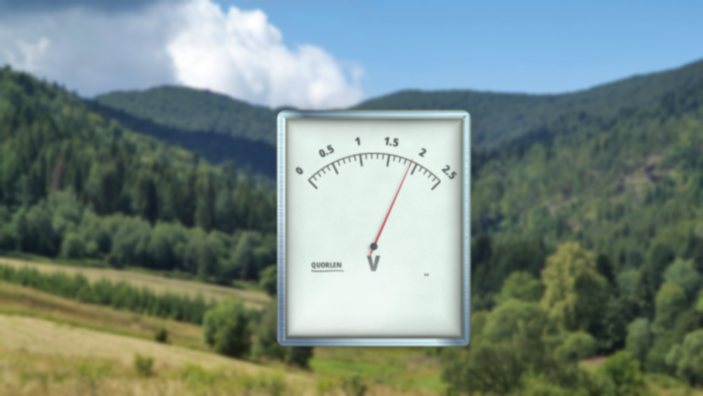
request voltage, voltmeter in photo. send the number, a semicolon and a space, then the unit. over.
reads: 1.9; V
